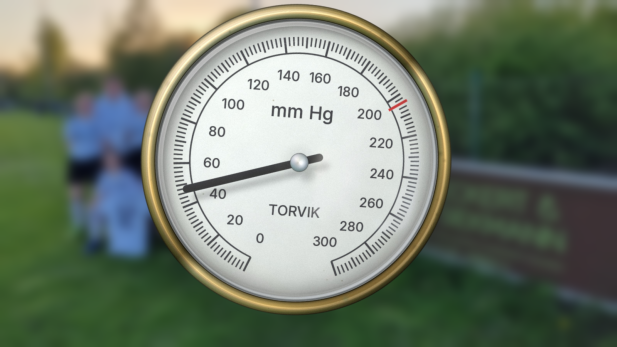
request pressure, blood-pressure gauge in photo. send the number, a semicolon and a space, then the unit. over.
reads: 48; mmHg
